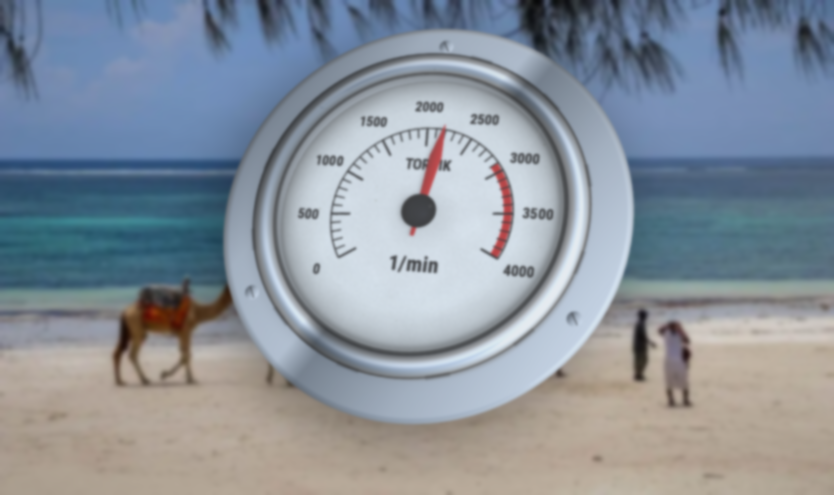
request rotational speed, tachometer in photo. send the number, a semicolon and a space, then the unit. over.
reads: 2200; rpm
